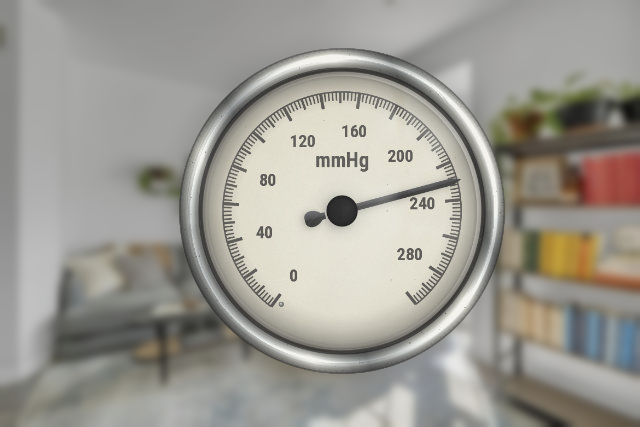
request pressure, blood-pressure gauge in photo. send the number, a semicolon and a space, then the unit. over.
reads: 230; mmHg
